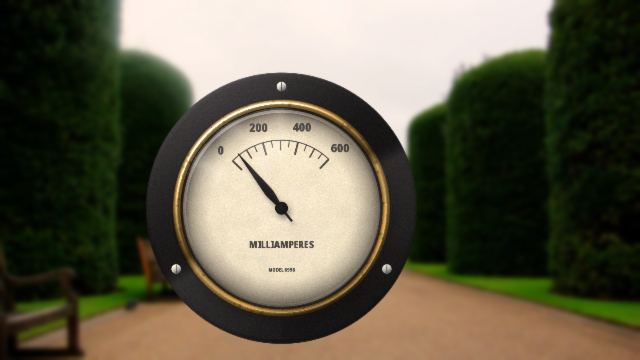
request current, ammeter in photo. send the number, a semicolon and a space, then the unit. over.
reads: 50; mA
